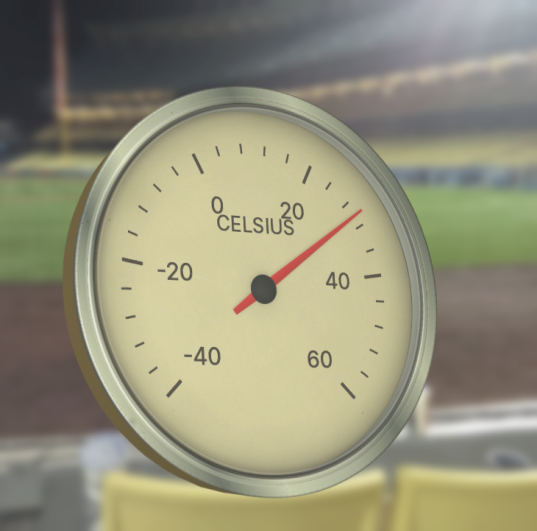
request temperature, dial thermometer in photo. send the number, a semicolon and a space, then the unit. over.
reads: 30; °C
